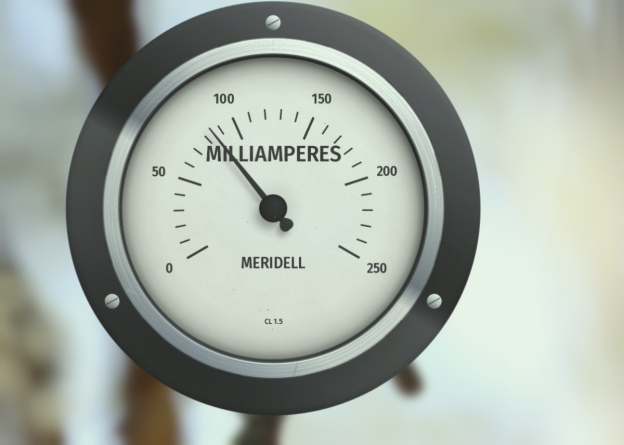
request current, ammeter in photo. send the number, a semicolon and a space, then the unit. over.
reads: 85; mA
